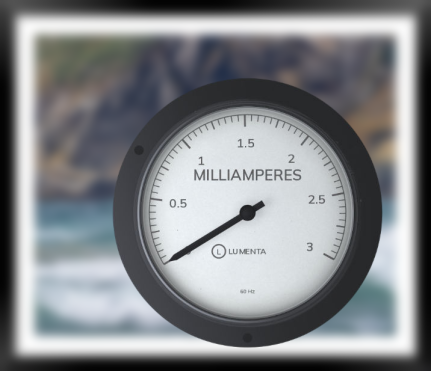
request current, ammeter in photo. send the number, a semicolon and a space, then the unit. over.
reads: 0; mA
